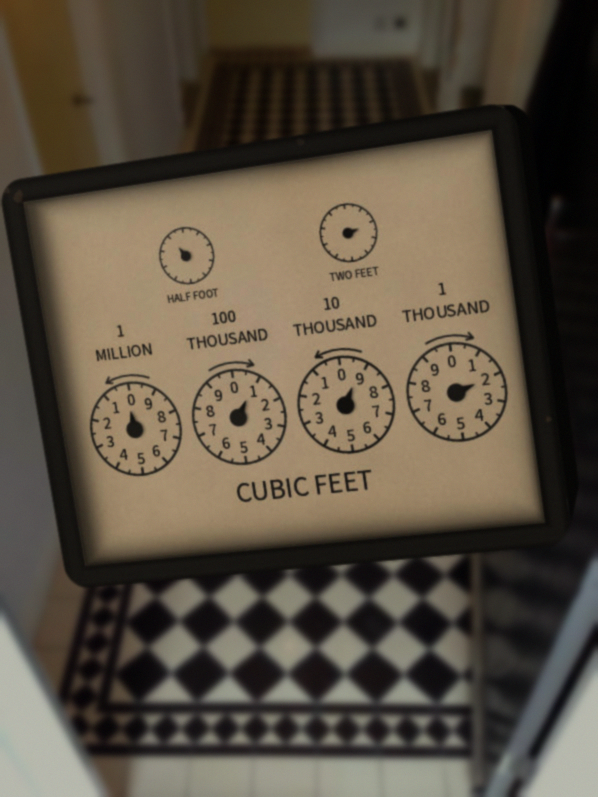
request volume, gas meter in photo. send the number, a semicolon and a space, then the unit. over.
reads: 9200; ft³
